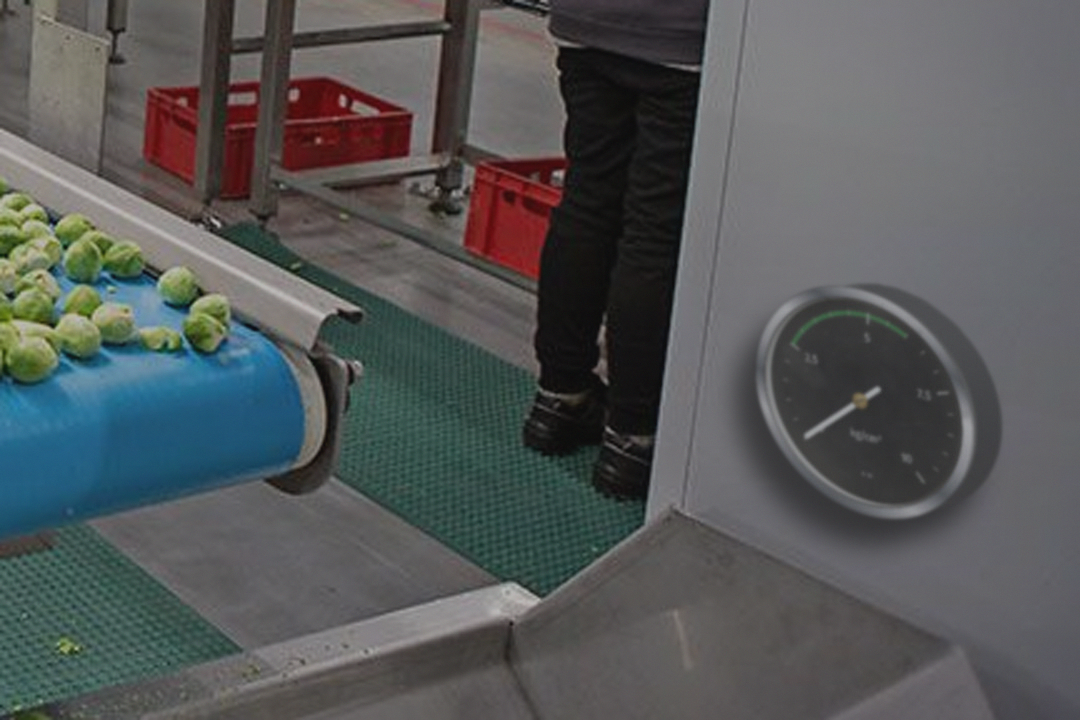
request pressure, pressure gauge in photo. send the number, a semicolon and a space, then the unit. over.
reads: 0; kg/cm²
